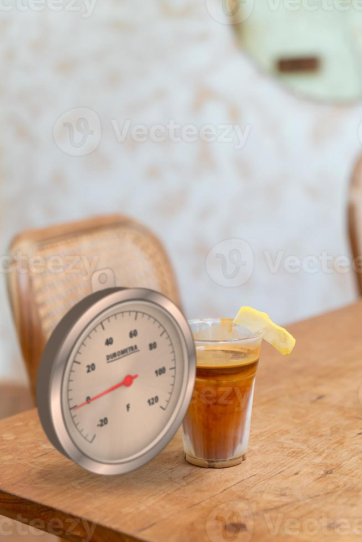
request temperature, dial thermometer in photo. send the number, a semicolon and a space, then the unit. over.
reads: 0; °F
